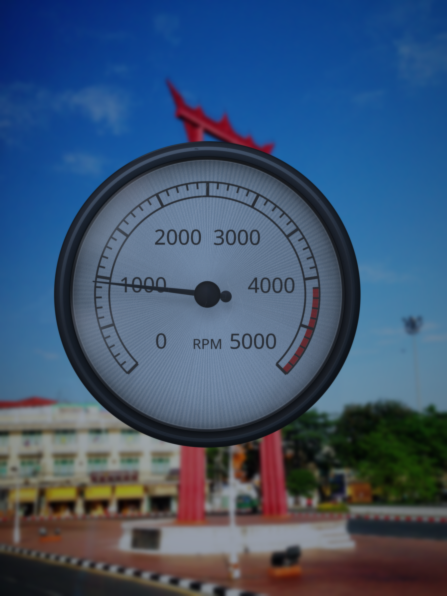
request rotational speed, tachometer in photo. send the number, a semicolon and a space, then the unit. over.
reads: 950; rpm
